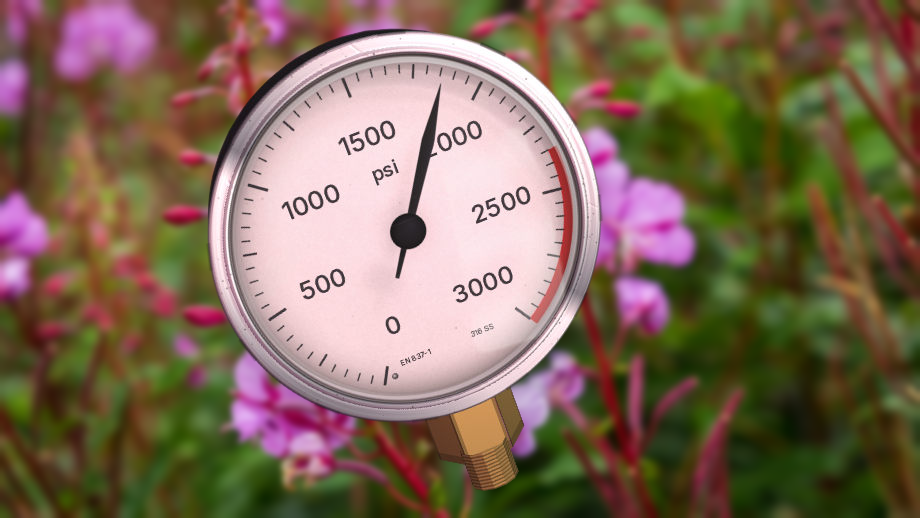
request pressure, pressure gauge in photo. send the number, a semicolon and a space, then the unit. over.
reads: 1850; psi
